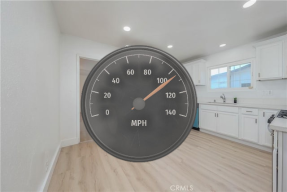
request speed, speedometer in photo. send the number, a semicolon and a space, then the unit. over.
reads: 105; mph
